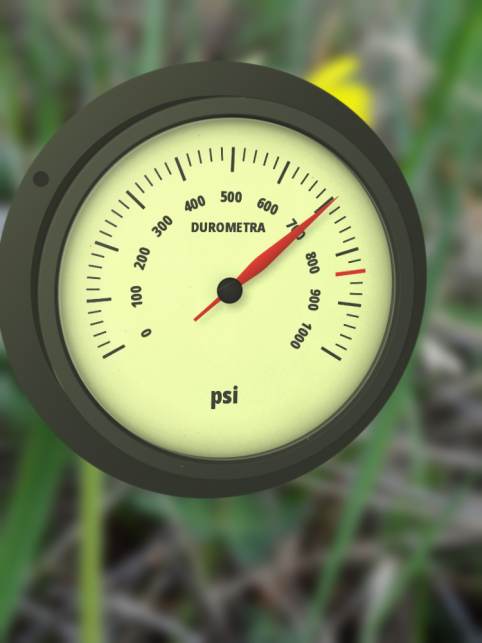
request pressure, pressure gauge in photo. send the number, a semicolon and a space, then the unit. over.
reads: 700; psi
